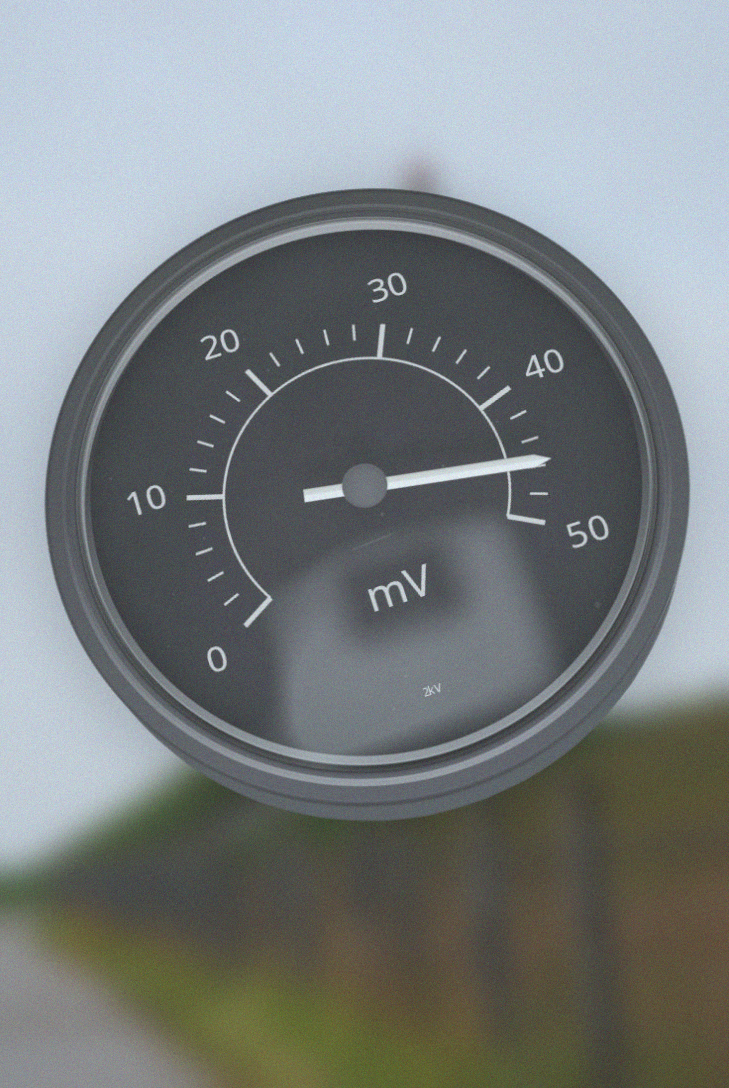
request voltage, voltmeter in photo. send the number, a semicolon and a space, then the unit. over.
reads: 46; mV
